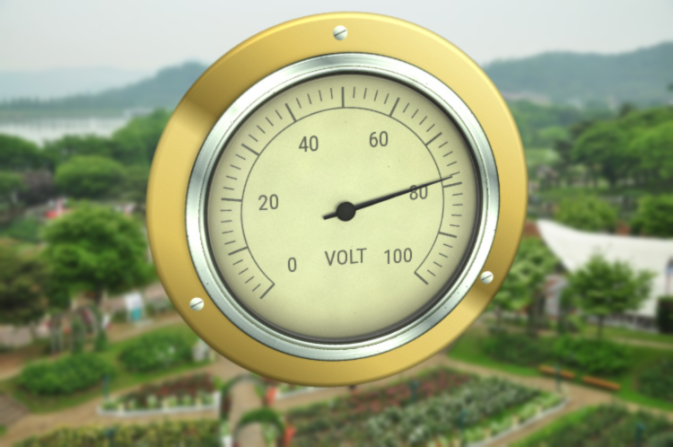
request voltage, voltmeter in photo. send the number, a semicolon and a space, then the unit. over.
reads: 78; V
